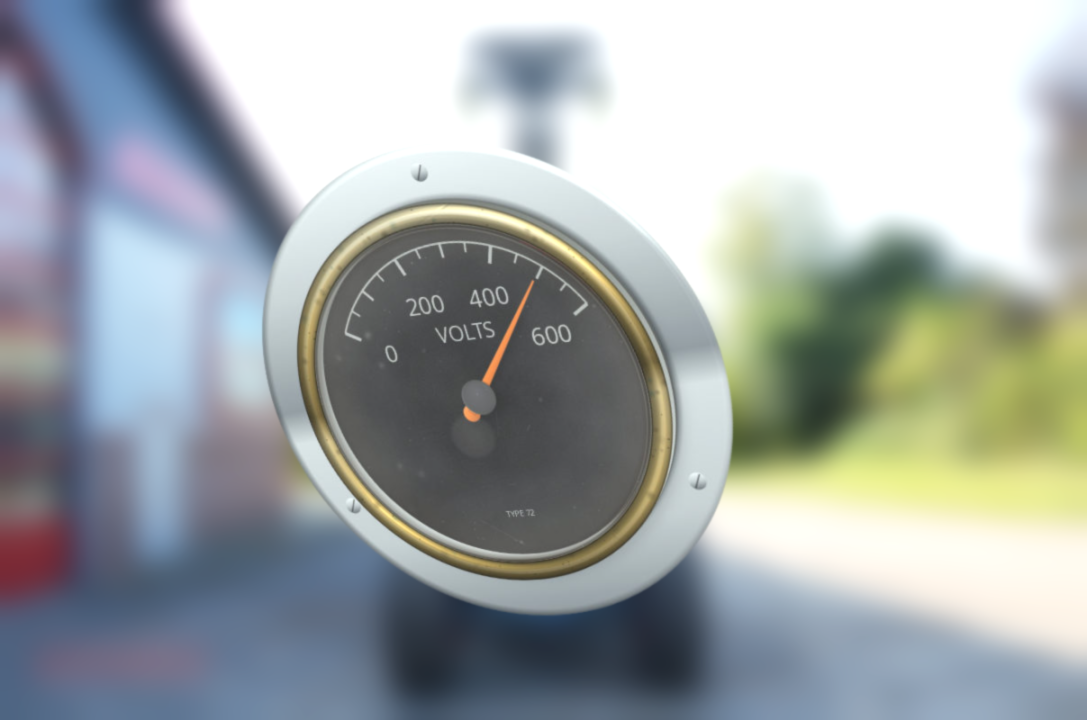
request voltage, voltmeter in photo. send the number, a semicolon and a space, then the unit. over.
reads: 500; V
